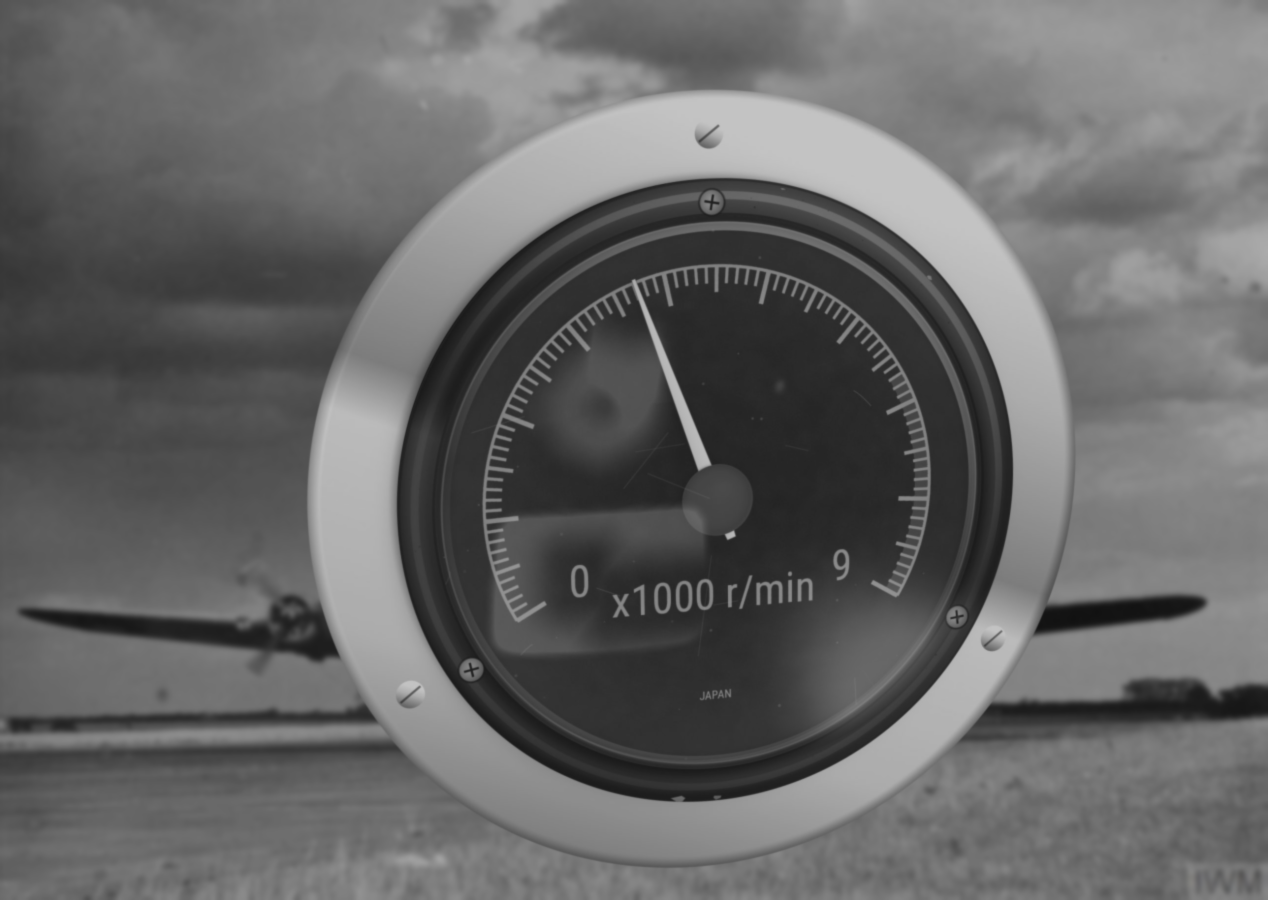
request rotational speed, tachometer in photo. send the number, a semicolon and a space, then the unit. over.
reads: 3700; rpm
